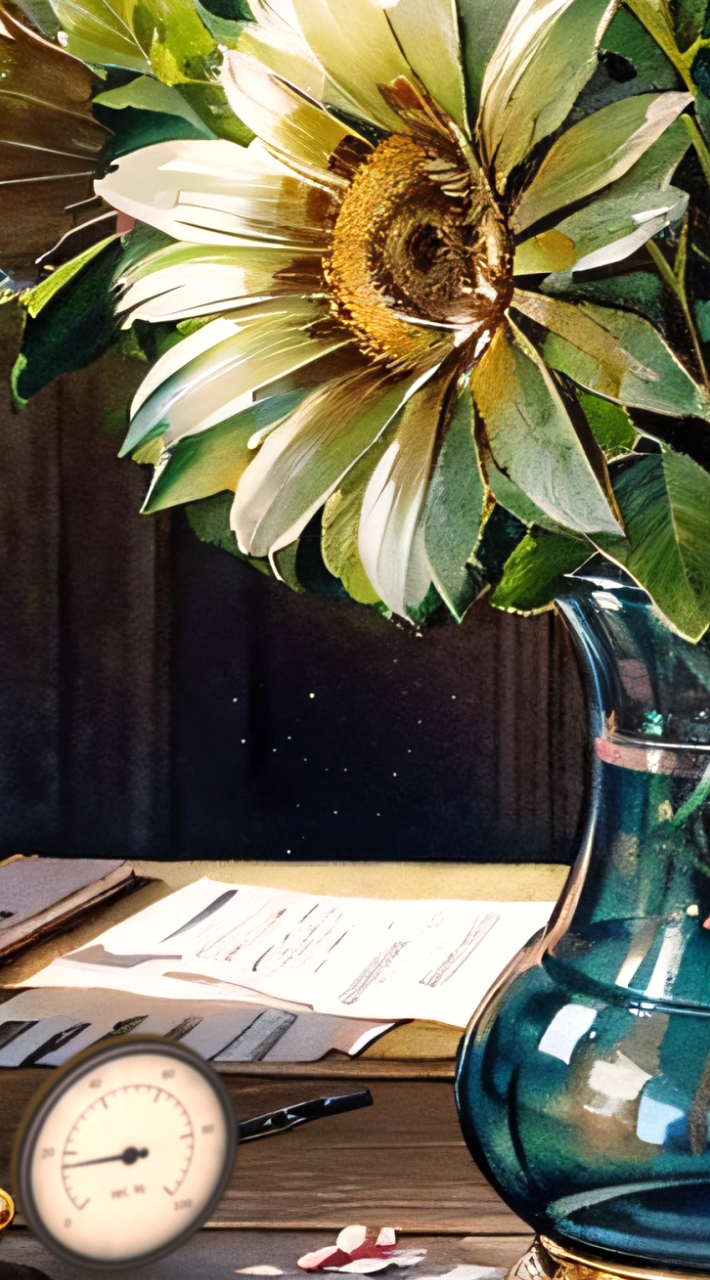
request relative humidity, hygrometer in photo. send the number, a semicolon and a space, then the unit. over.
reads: 16; %
